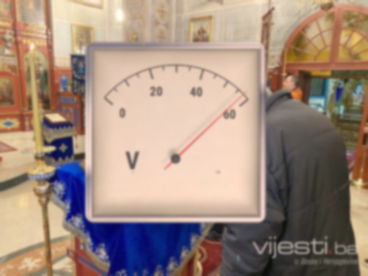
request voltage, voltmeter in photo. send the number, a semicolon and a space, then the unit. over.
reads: 57.5; V
